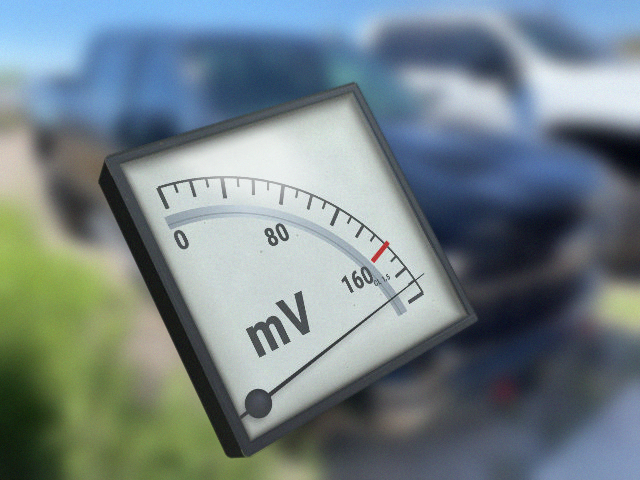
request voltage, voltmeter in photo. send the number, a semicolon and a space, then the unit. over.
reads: 190; mV
